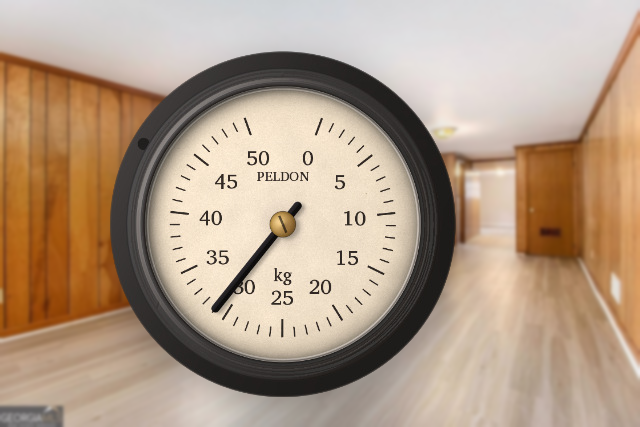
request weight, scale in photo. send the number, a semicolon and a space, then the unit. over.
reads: 31; kg
